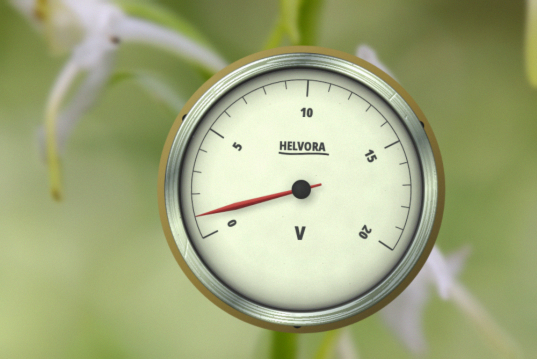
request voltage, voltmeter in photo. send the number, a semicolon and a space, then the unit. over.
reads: 1; V
